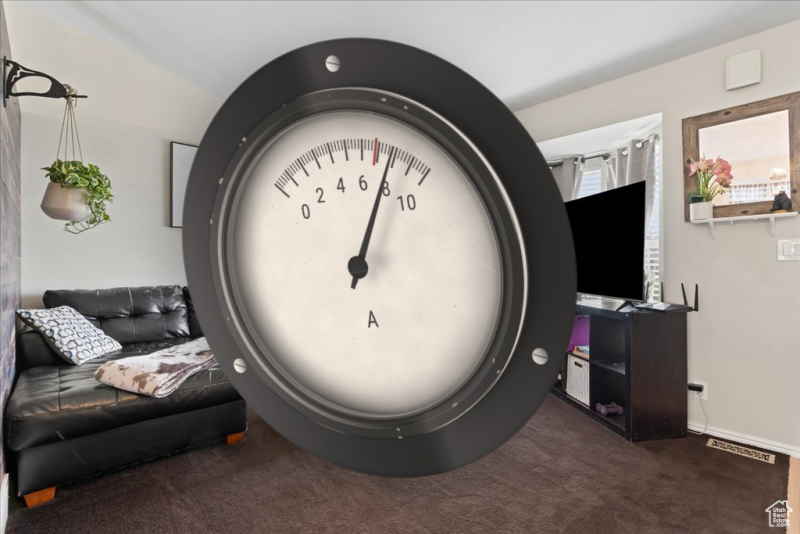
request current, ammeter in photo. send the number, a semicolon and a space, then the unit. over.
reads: 8; A
